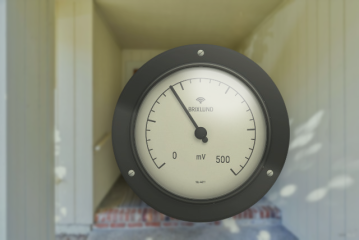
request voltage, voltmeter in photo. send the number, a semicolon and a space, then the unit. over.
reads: 180; mV
